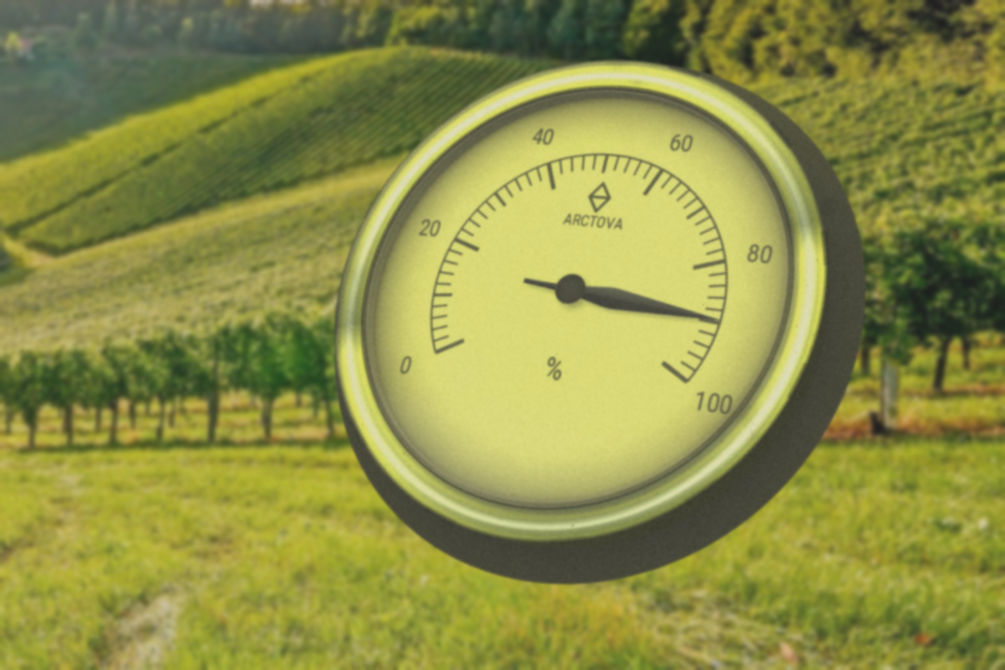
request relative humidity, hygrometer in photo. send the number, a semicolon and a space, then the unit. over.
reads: 90; %
